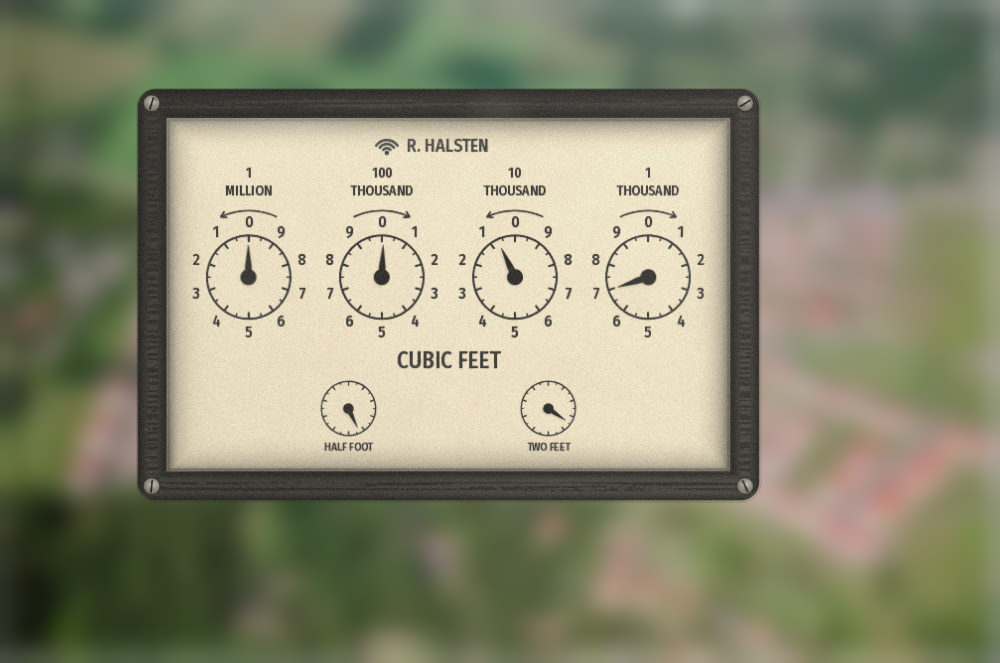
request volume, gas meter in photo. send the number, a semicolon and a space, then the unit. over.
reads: 700; ft³
